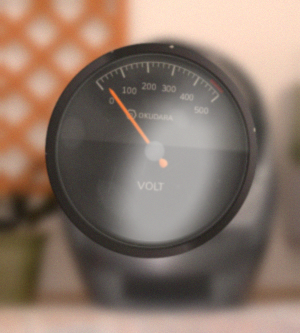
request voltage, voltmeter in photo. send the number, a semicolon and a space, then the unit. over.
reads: 20; V
